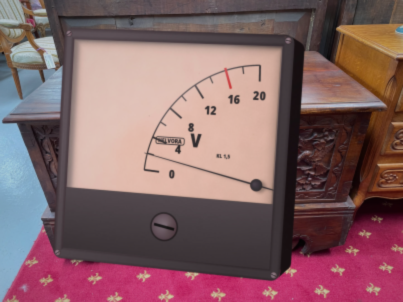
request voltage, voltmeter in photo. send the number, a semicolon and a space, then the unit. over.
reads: 2; V
